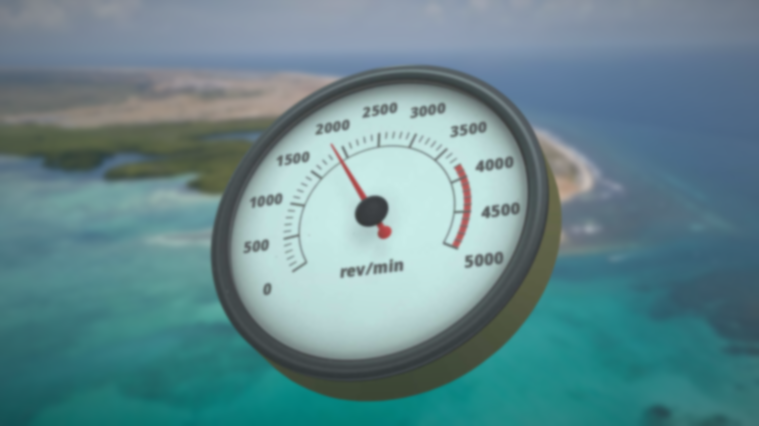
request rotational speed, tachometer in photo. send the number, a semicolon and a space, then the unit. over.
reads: 1900; rpm
